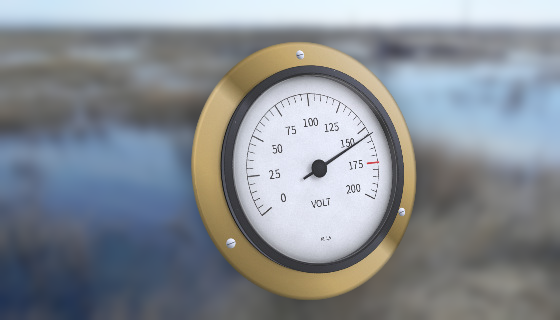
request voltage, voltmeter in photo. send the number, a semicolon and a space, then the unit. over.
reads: 155; V
